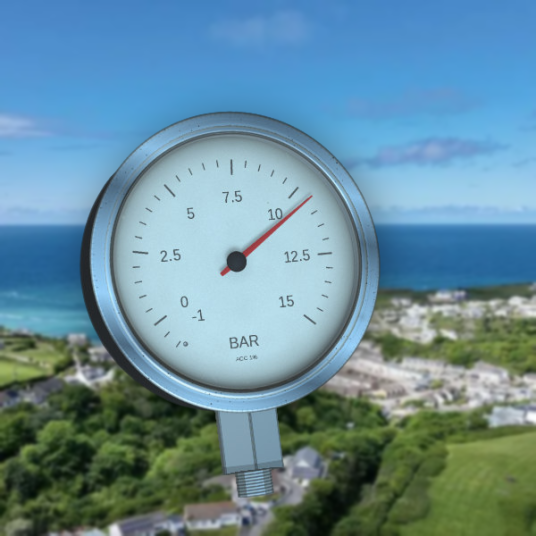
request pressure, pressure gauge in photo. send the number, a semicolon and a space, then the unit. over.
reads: 10.5; bar
